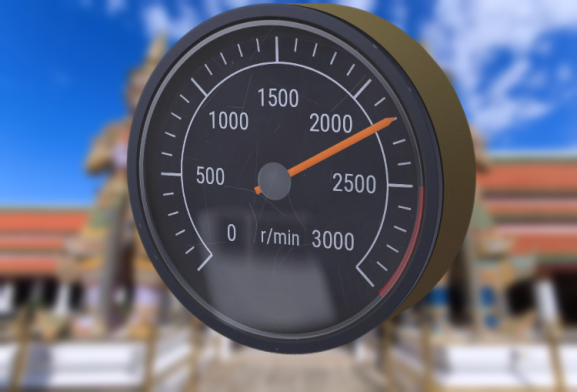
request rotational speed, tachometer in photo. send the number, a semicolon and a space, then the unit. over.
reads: 2200; rpm
